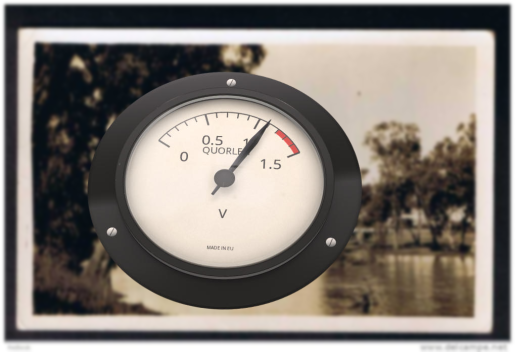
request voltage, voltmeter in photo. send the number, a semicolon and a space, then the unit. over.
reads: 1.1; V
